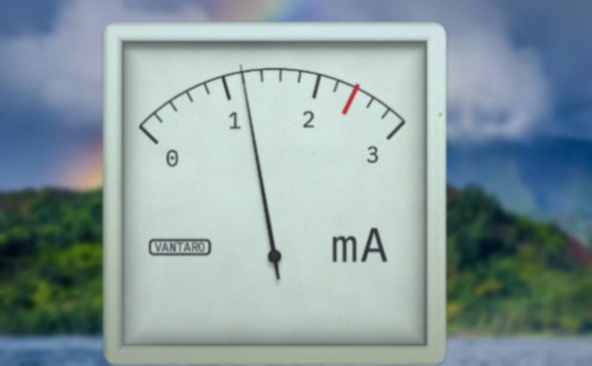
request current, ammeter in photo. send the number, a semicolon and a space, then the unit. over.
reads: 1.2; mA
